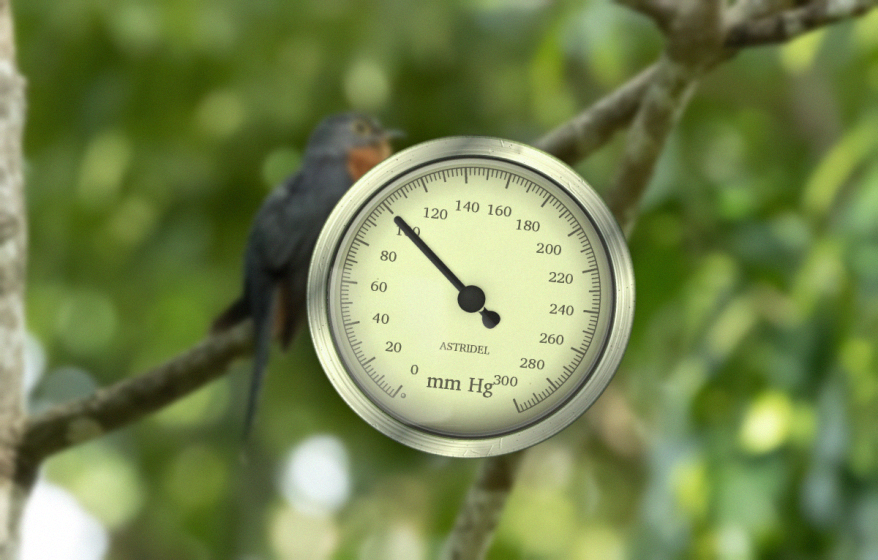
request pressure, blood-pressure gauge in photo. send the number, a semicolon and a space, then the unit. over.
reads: 100; mmHg
